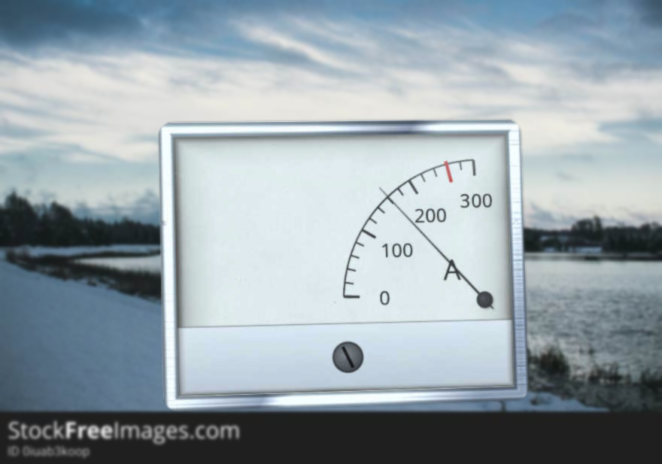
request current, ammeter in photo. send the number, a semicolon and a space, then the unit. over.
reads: 160; A
